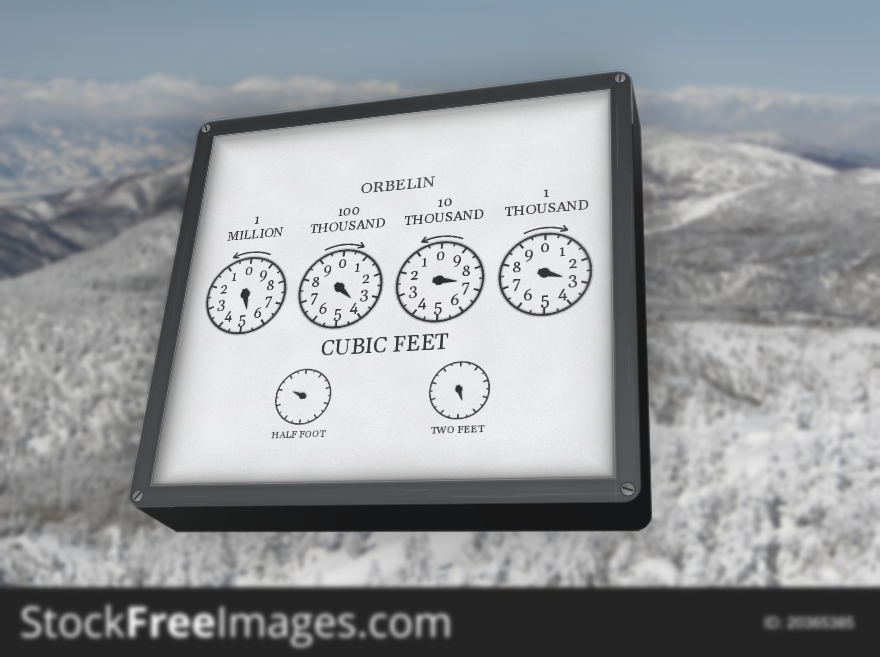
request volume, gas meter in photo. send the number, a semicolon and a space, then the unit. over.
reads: 537300; ft³
